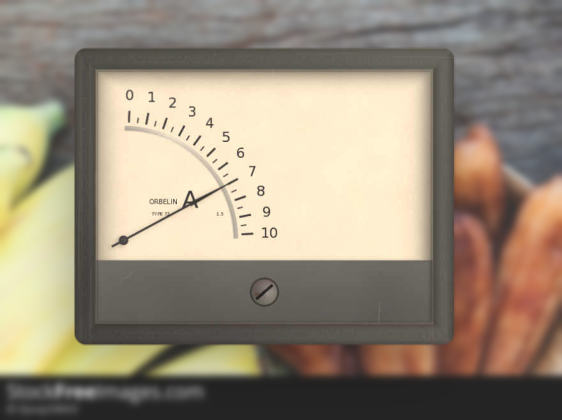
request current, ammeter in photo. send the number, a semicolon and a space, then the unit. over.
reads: 7; A
